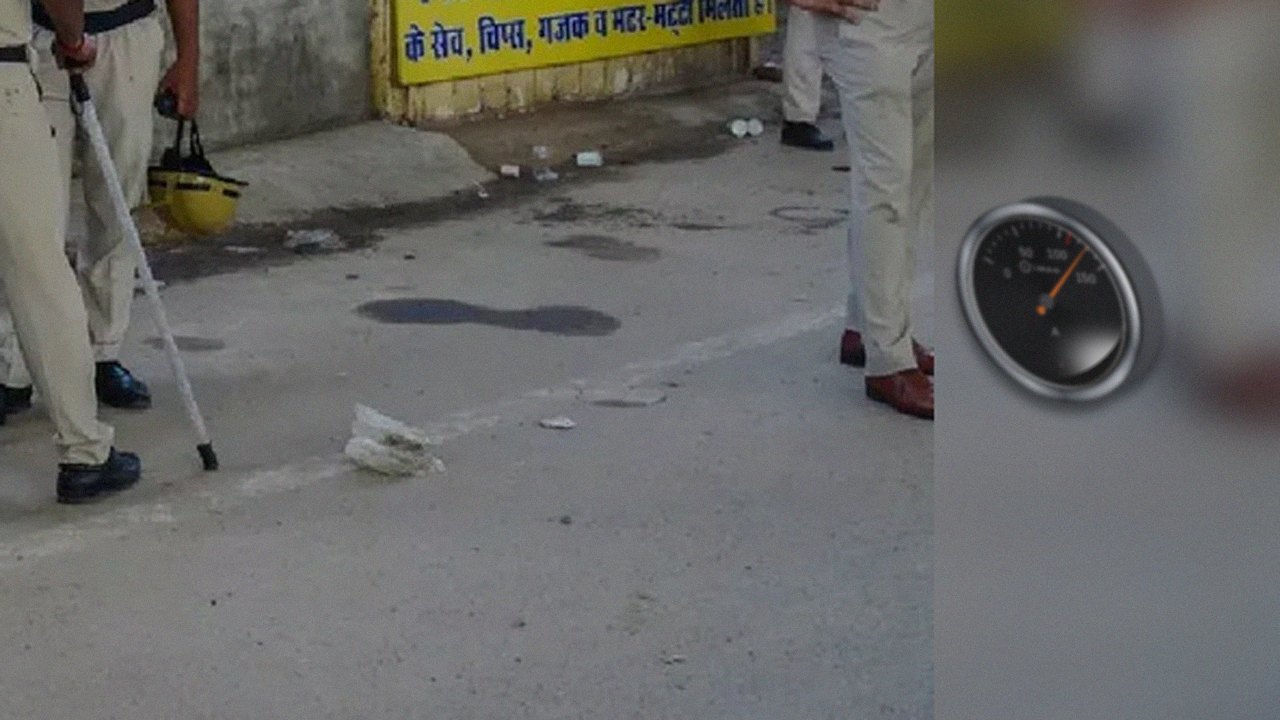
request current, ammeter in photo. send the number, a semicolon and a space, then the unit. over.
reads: 130; A
